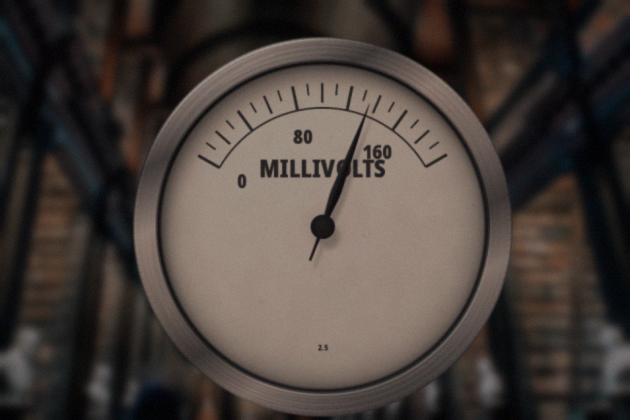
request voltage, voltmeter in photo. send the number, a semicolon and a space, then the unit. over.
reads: 135; mV
